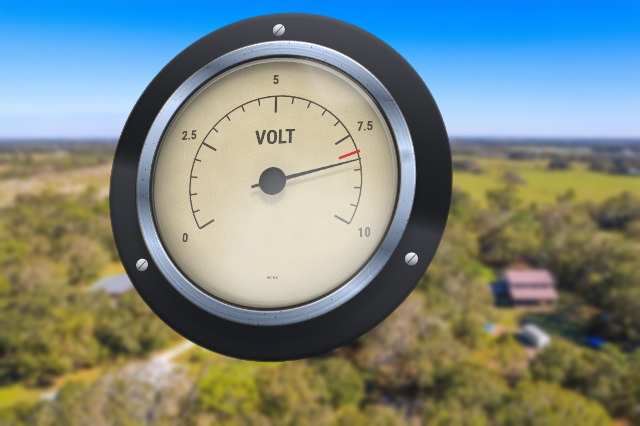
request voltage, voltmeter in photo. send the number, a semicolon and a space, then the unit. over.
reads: 8.25; V
